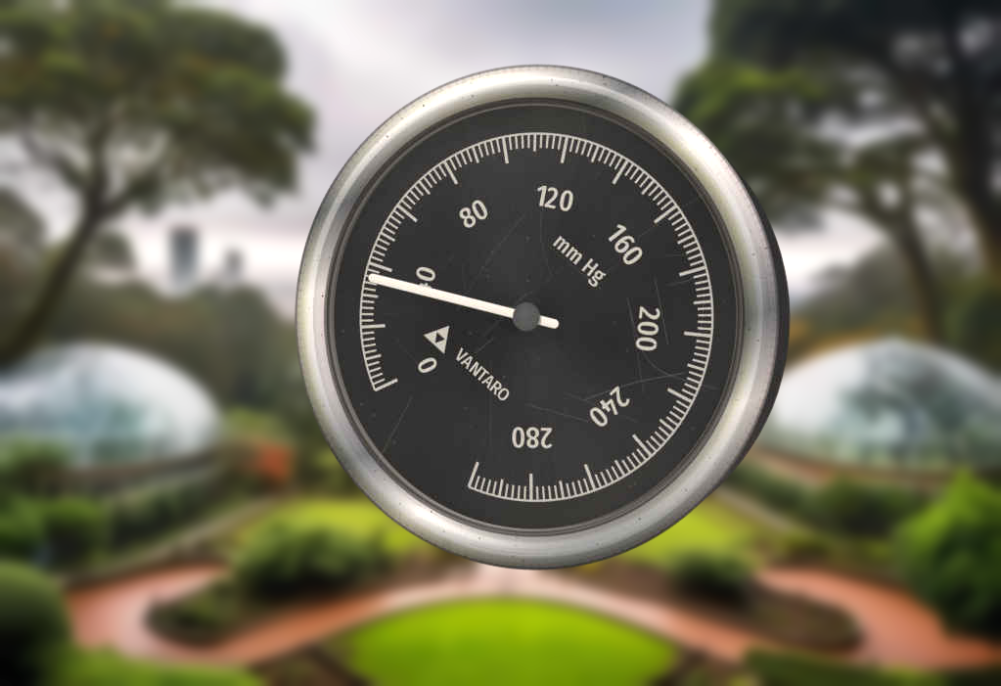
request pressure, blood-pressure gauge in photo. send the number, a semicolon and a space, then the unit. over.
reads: 36; mmHg
